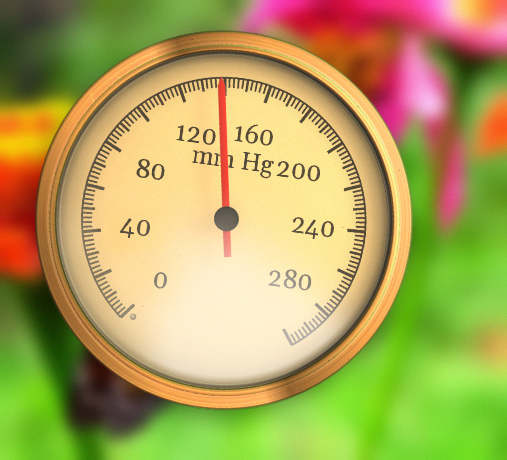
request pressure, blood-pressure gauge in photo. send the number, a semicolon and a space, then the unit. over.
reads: 138; mmHg
